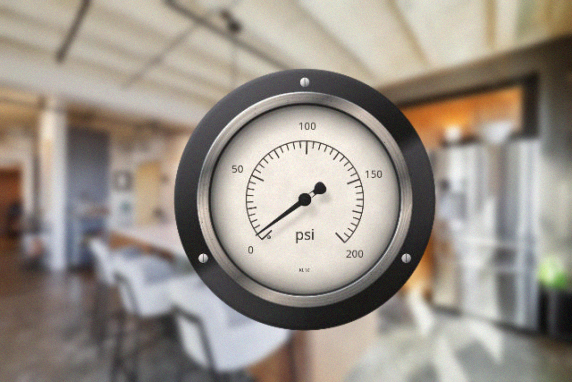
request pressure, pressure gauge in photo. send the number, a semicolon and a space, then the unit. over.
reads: 5; psi
